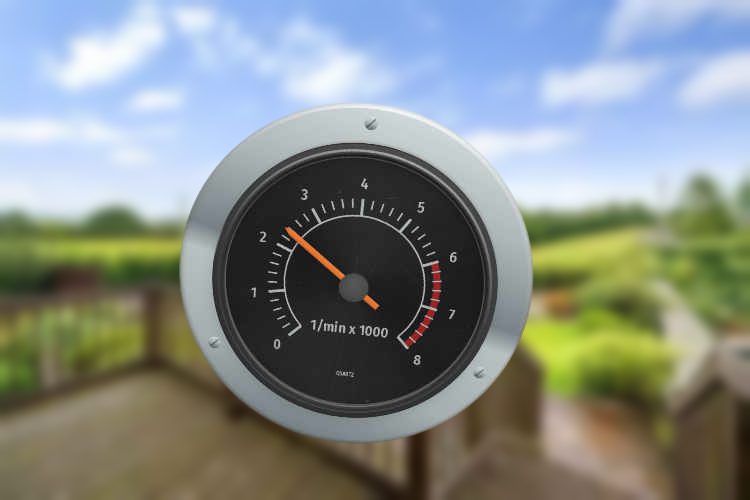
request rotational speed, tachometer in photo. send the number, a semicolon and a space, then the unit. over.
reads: 2400; rpm
